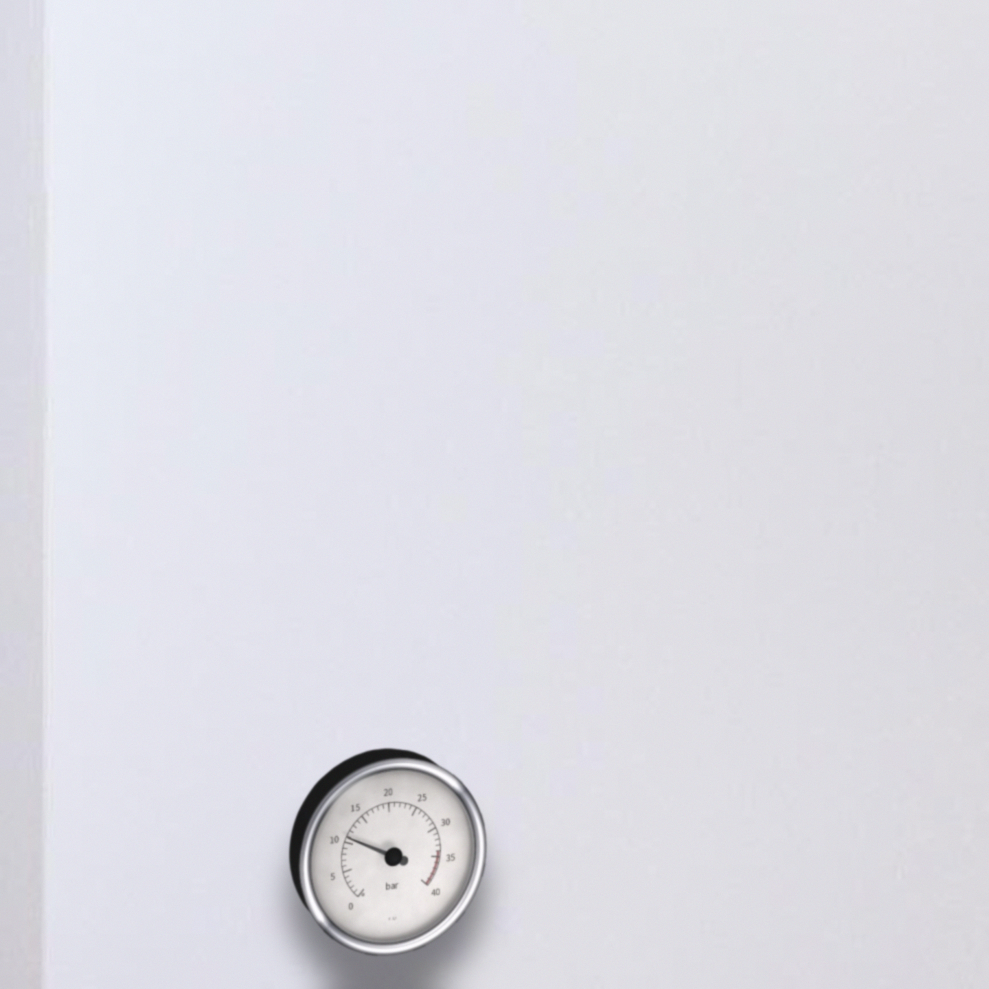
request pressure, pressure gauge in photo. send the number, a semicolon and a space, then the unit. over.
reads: 11; bar
